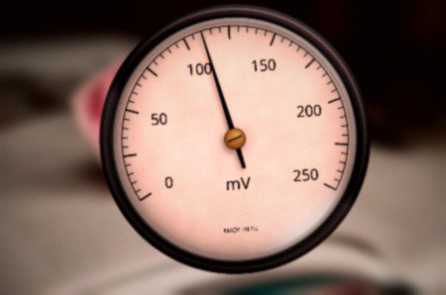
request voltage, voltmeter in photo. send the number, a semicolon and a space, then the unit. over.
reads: 110; mV
